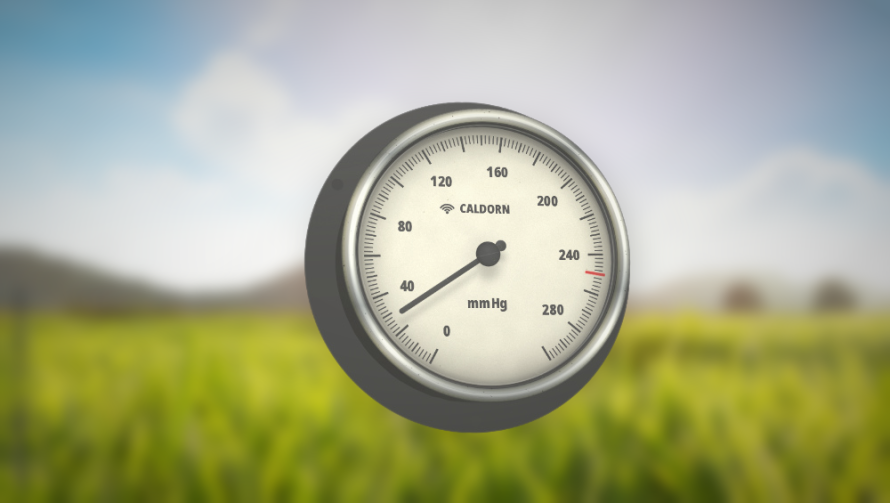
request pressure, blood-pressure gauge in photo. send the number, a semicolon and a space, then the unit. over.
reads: 28; mmHg
